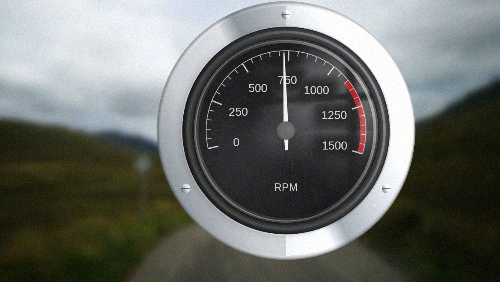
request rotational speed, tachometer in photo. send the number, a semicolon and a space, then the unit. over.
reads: 725; rpm
